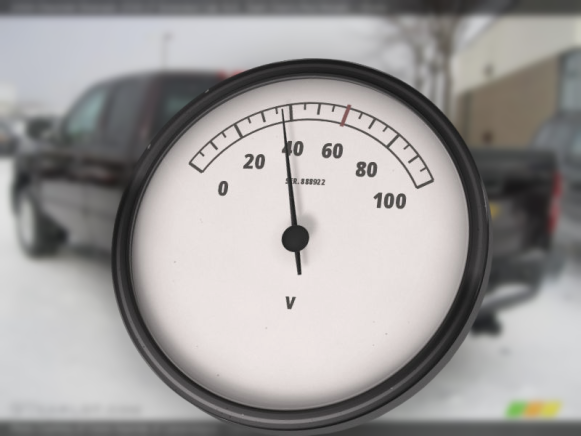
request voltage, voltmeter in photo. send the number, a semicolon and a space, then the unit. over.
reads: 37.5; V
